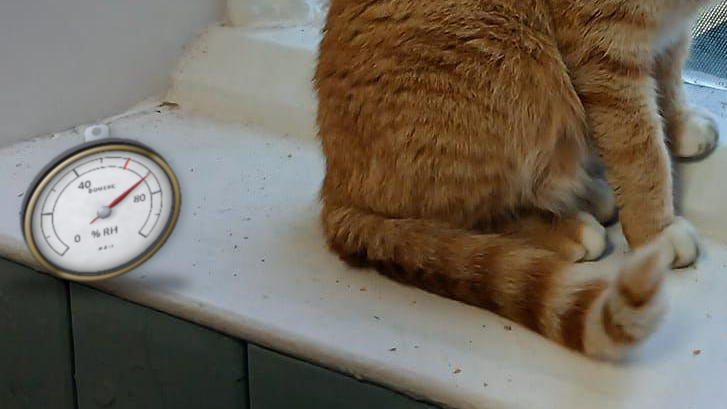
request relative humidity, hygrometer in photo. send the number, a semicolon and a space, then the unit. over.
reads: 70; %
